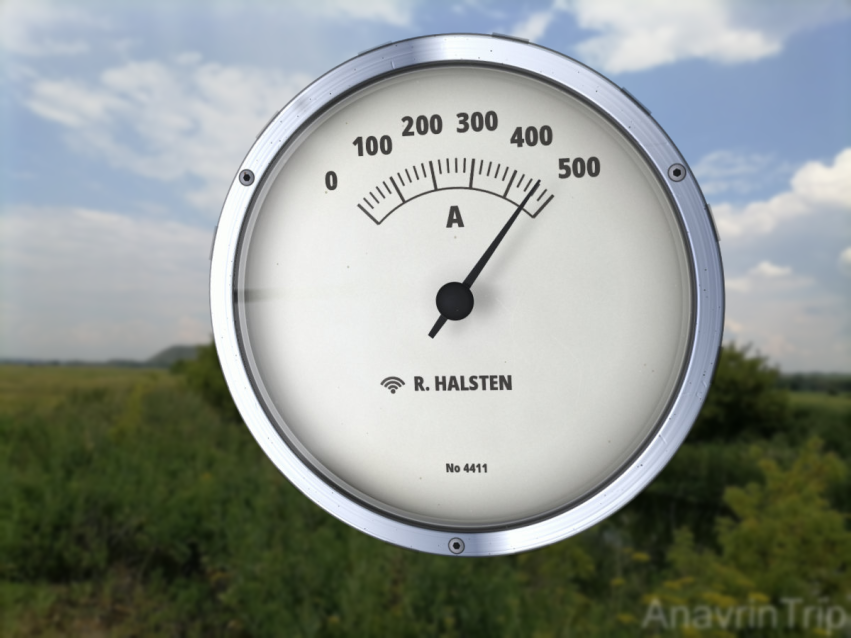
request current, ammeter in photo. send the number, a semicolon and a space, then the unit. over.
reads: 460; A
